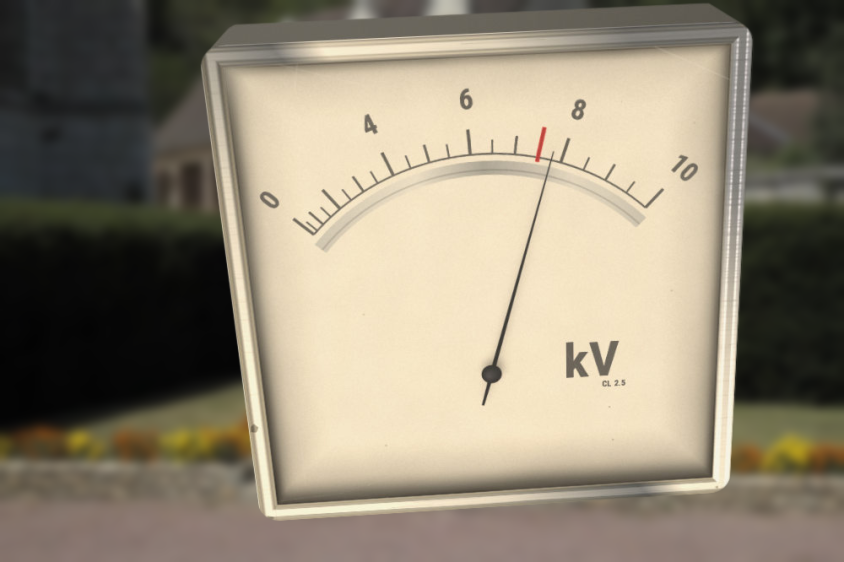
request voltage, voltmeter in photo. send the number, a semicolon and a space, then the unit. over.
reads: 7.75; kV
